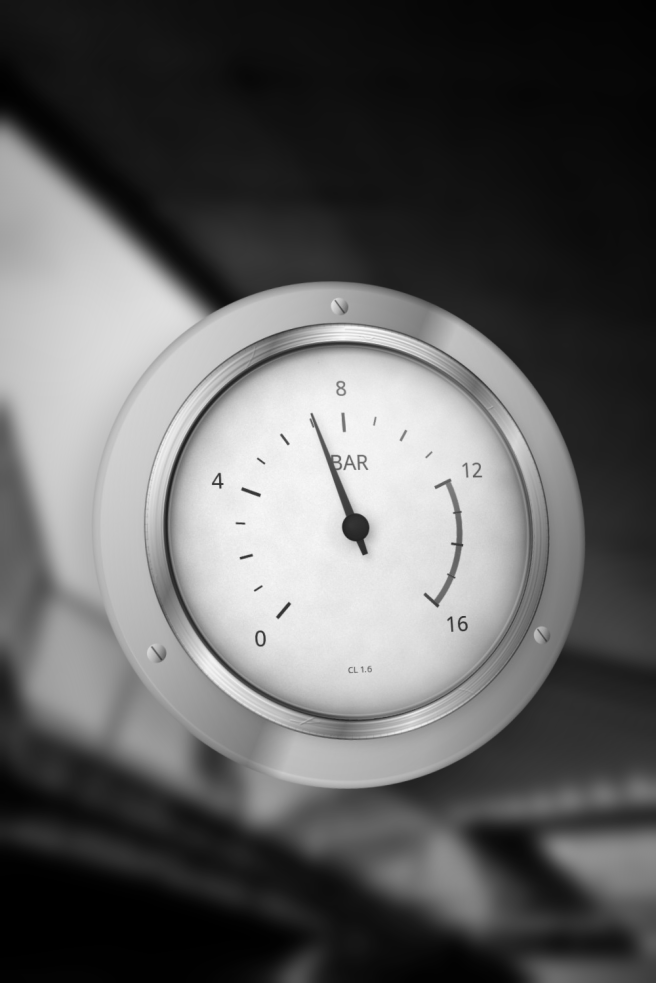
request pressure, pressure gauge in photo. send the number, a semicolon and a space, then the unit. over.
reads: 7; bar
